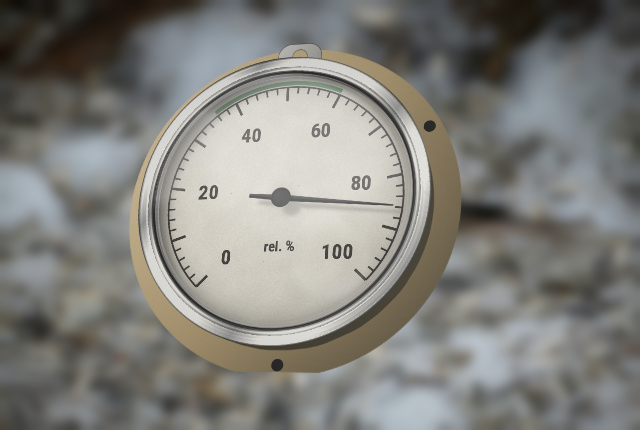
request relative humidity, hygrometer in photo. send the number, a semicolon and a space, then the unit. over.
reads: 86; %
